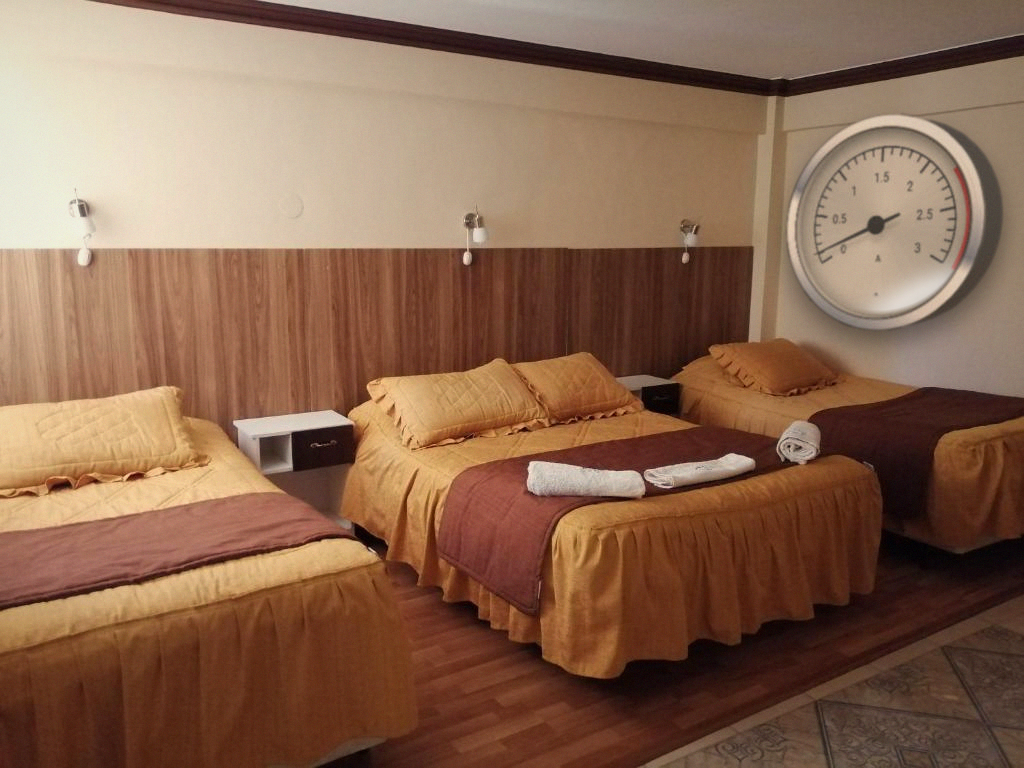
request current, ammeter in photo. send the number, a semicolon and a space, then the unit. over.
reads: 0.1; A
